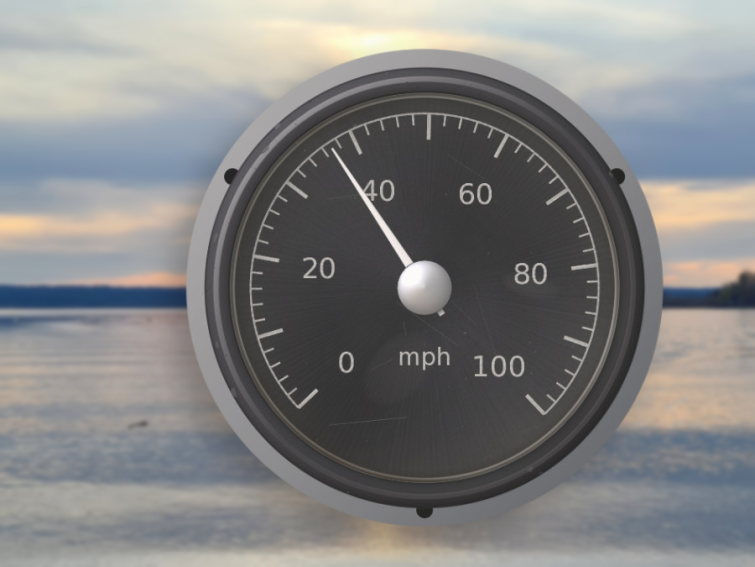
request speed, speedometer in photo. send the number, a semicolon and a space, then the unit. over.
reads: 37; mph
